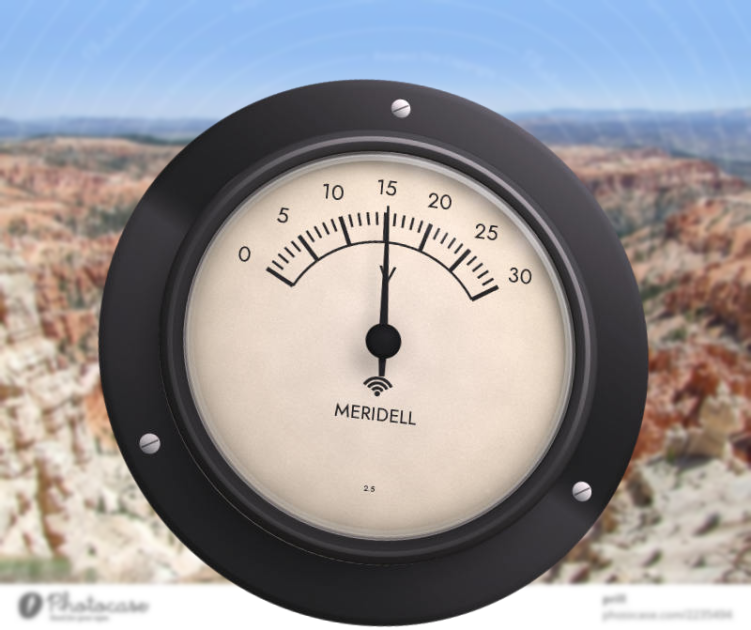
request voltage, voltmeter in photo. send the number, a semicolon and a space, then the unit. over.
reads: 15; V
